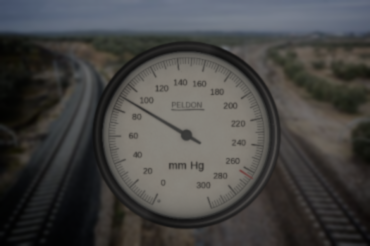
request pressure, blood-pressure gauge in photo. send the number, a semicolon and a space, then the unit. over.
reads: 90; mmHg
